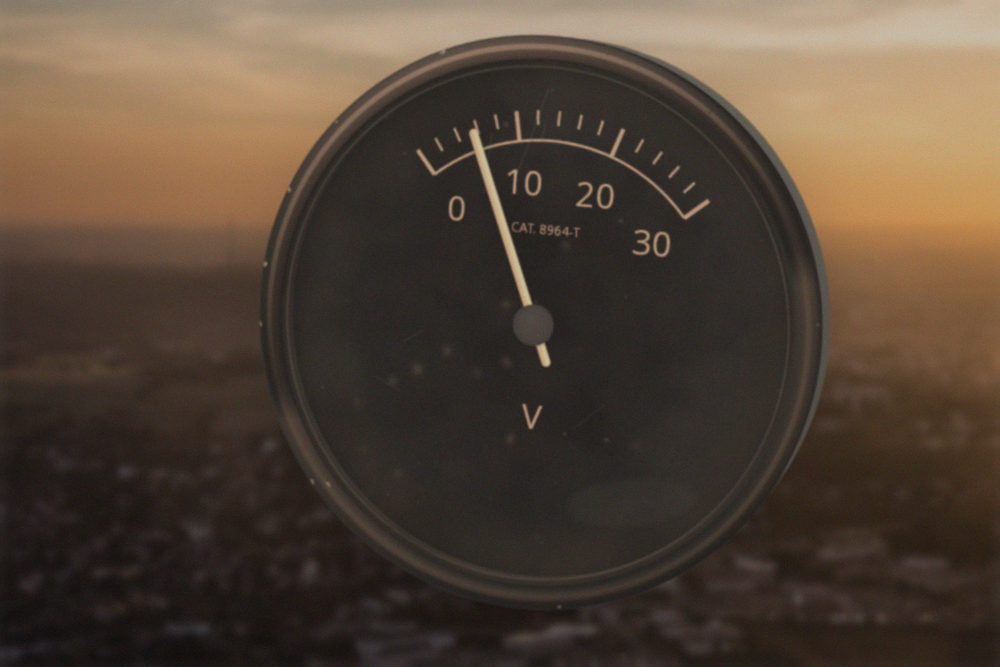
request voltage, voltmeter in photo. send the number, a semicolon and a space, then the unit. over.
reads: 6; V
